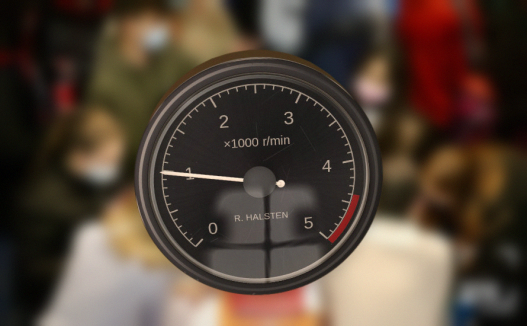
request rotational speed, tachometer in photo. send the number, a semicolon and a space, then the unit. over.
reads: 1000; rpm
